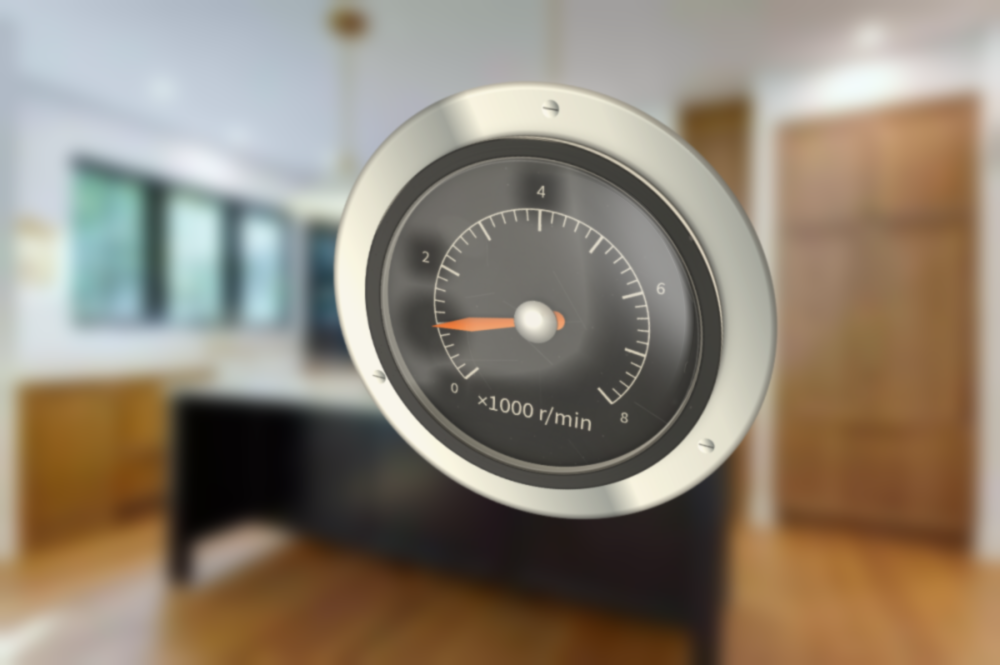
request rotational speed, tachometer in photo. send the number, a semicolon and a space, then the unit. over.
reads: 1000; rpm
